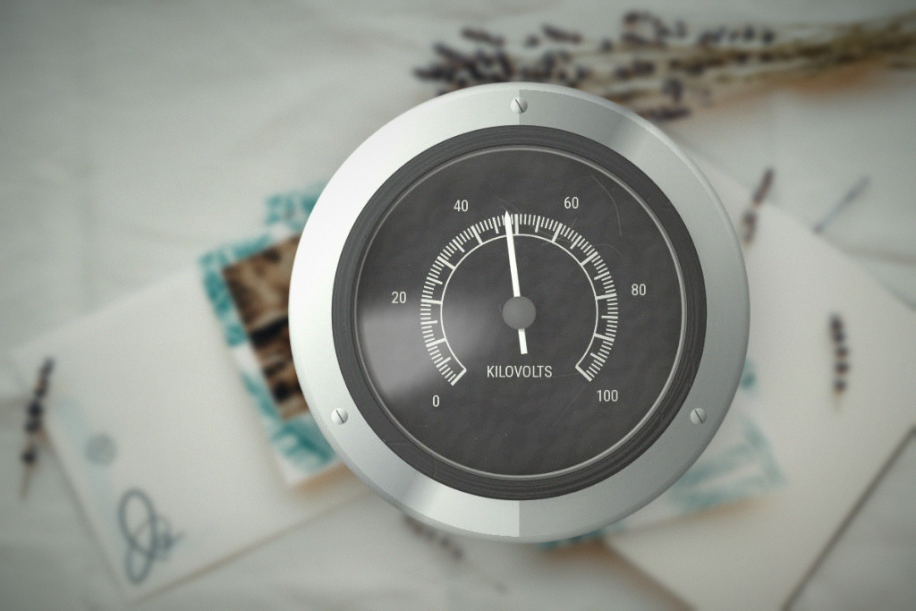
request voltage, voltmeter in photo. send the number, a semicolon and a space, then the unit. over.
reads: 48; kV
